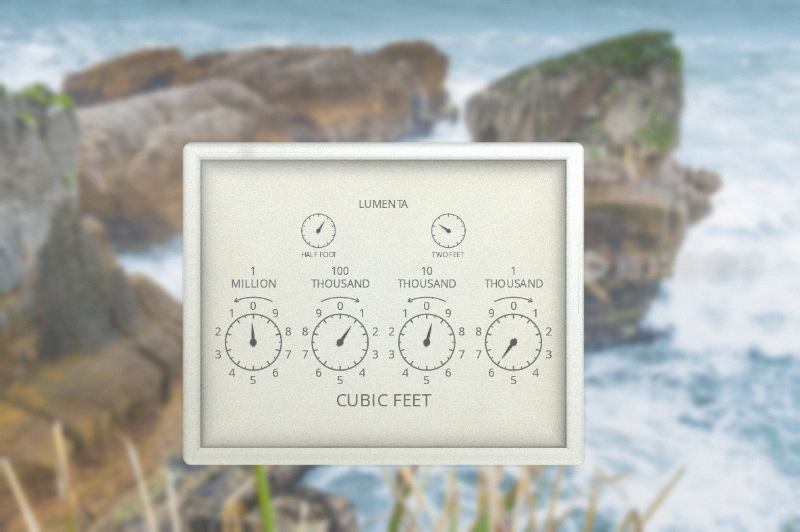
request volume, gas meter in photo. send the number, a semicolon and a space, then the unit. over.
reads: 9600; ft³
